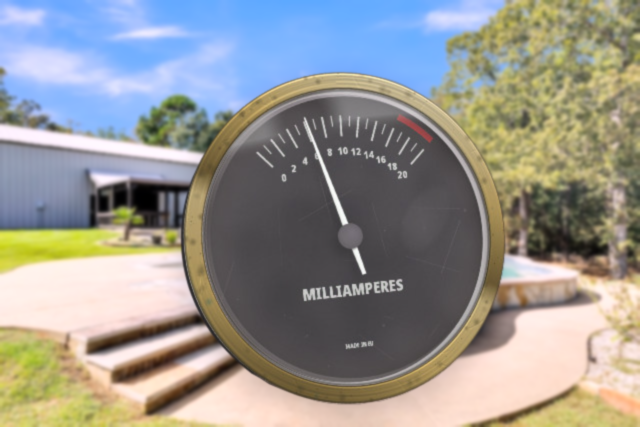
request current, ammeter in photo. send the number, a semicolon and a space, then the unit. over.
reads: 6; mA
